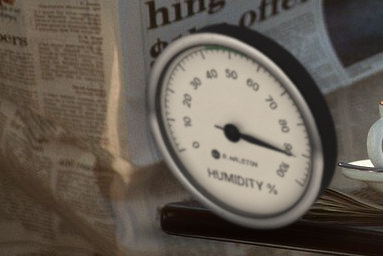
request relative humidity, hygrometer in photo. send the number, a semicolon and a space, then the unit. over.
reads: 90; %
